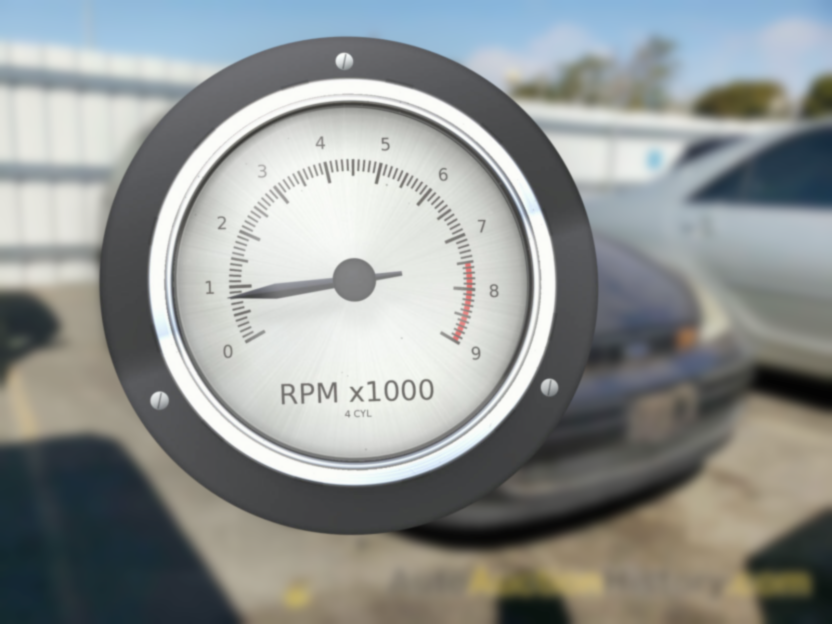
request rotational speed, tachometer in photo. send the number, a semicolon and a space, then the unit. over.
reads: 800; rpm
